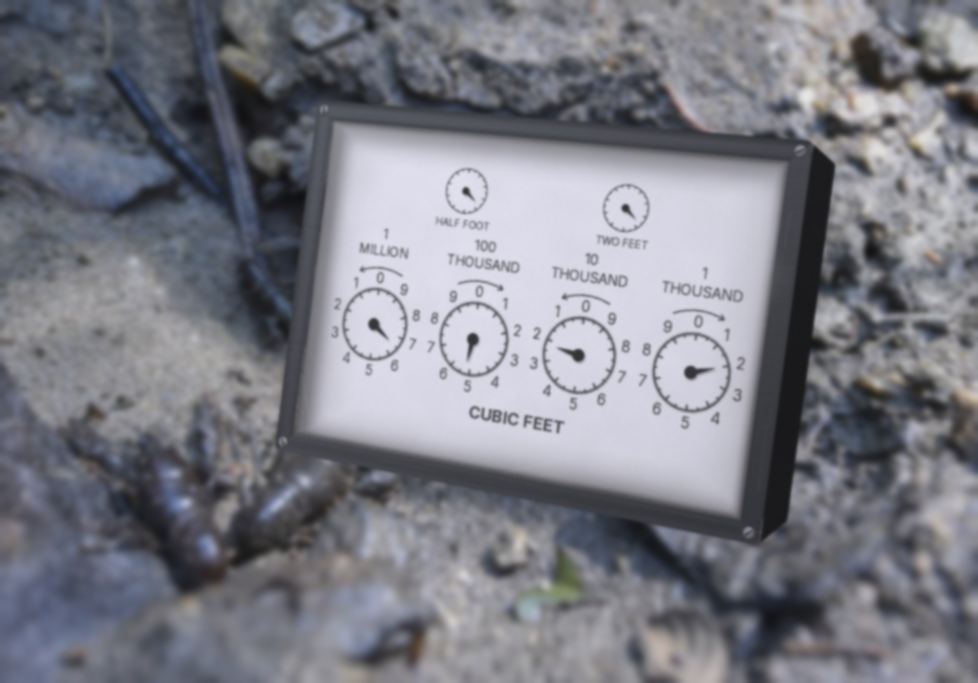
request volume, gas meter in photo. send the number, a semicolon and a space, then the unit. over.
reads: 652200; ft³
